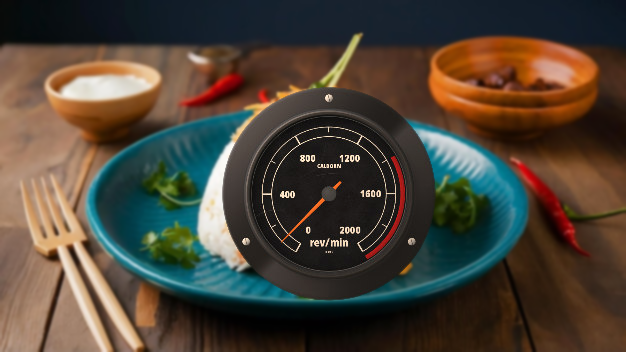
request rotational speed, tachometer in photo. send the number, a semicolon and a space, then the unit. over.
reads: 100; rpm
